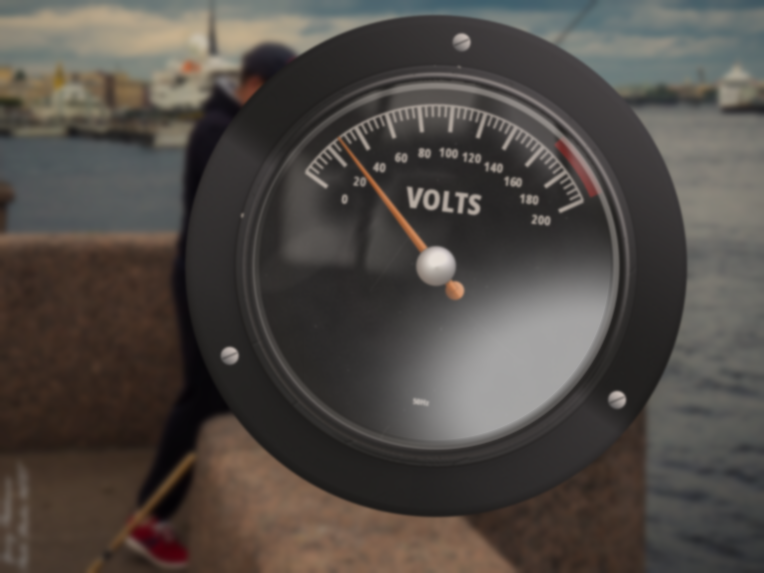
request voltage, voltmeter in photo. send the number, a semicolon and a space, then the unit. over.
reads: 28; V
